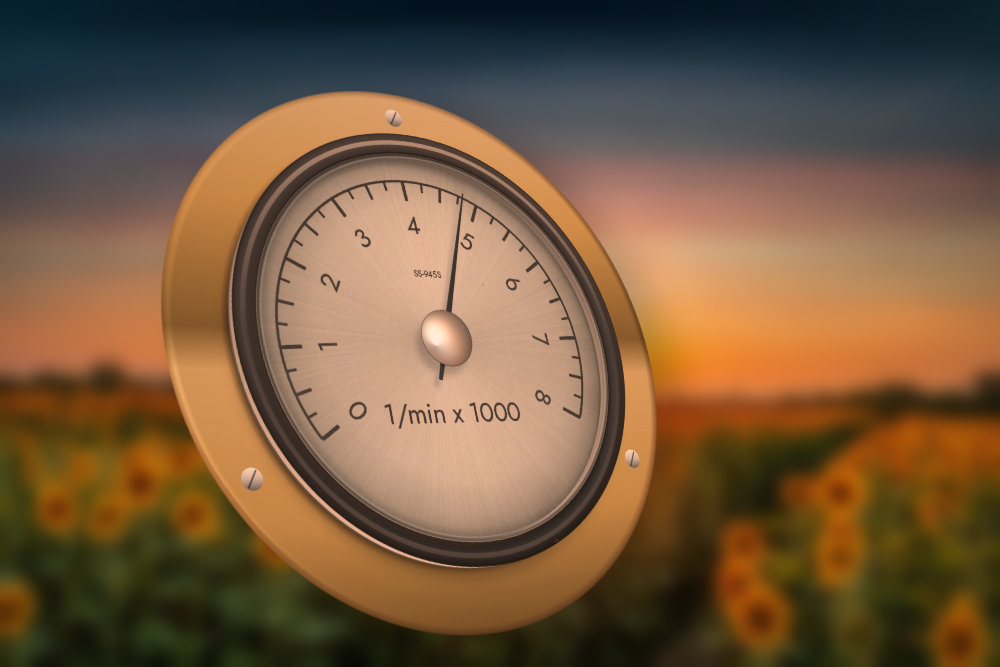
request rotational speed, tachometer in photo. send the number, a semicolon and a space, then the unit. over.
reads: 4750; rpm
